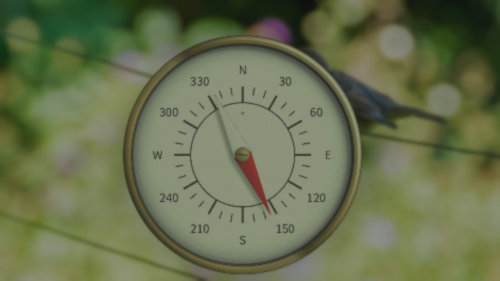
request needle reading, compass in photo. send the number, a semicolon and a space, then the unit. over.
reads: 155; °
